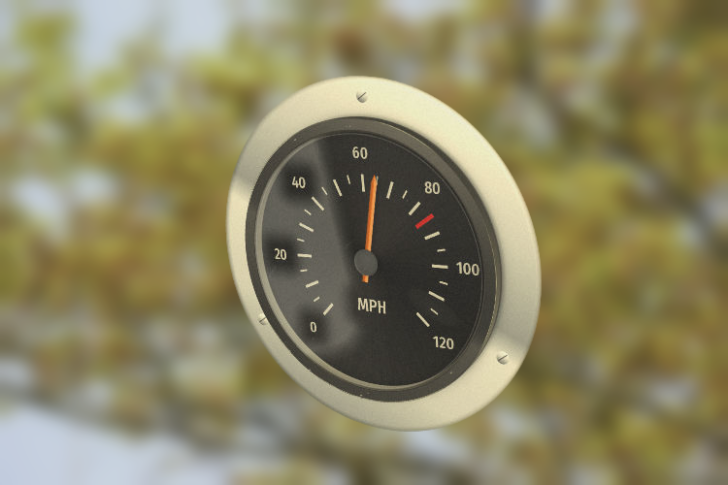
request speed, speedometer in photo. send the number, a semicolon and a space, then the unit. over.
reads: 65; mph
